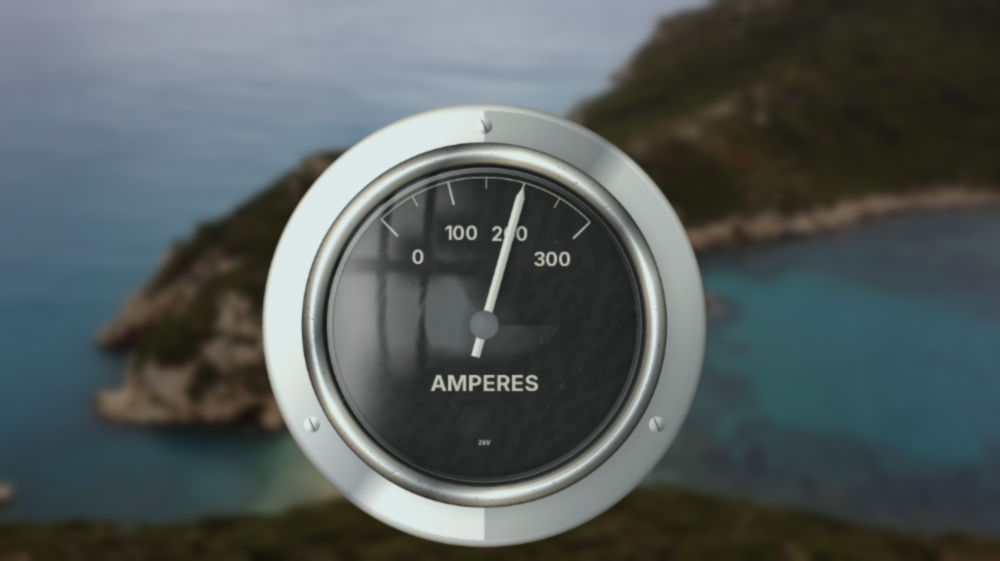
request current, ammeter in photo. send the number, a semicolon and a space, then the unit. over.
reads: 200; A
